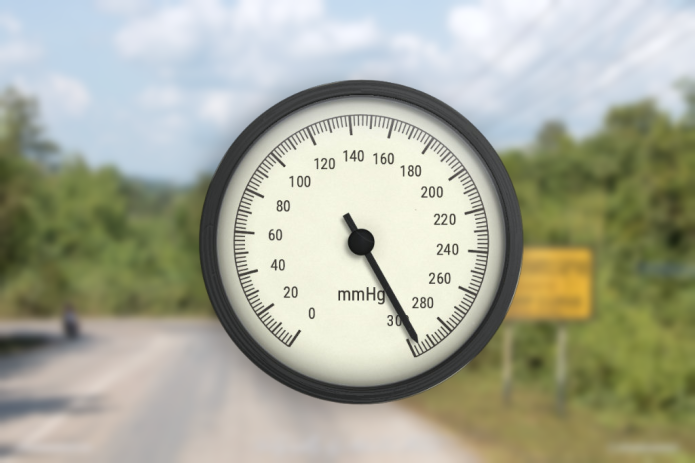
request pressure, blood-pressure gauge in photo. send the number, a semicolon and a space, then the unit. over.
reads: 296; mmHg
